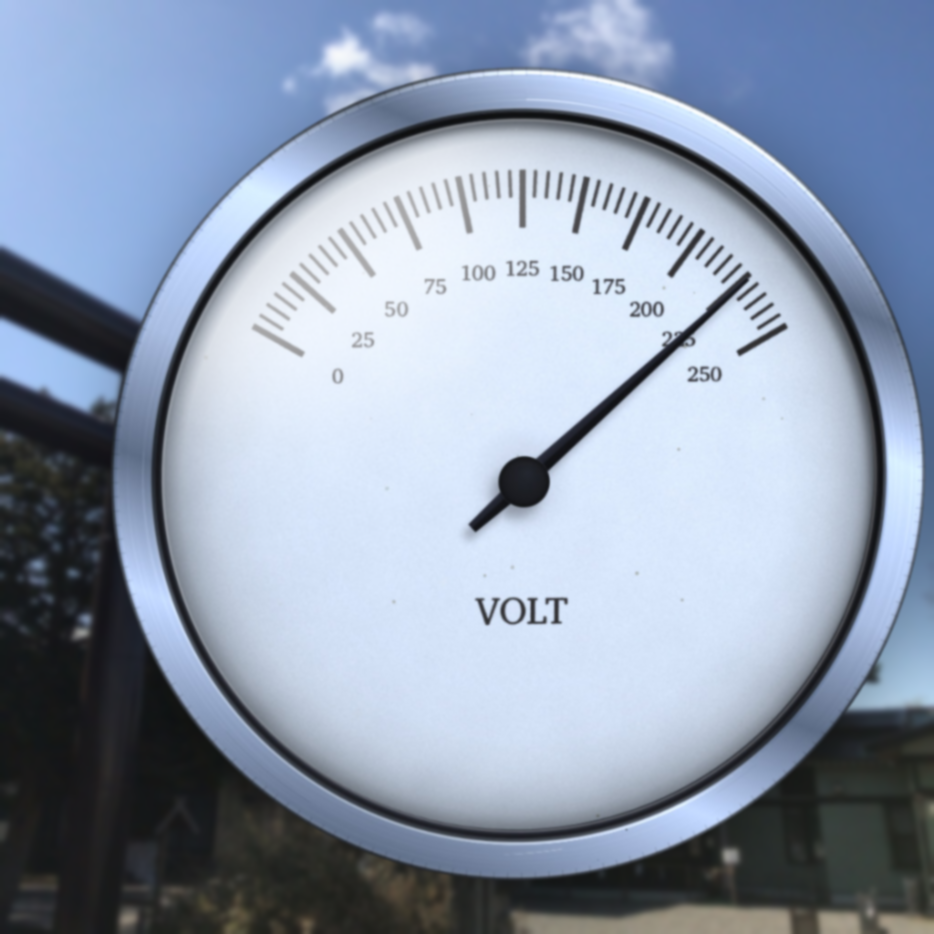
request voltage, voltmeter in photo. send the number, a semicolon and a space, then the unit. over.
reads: 225; V
